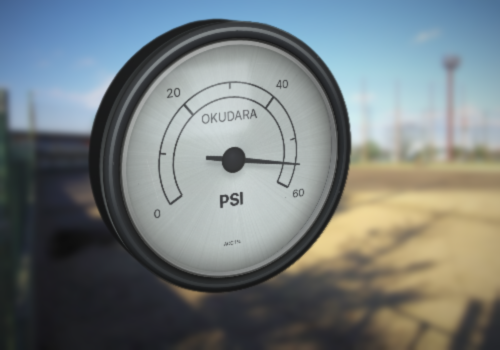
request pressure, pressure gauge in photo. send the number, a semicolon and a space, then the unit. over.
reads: 55; psi
